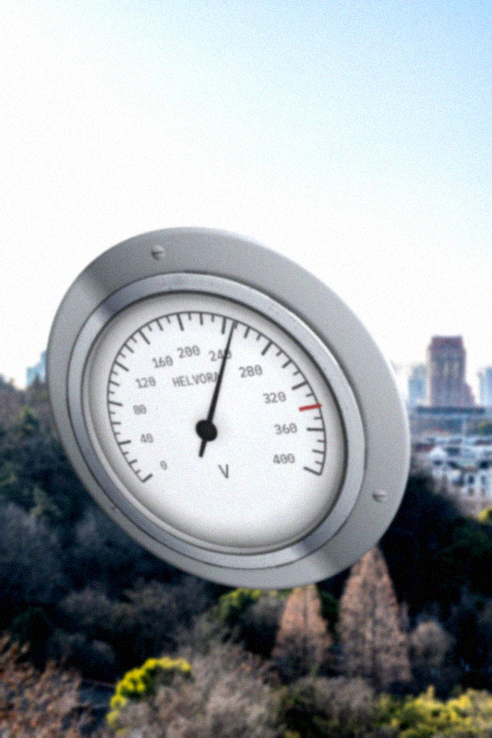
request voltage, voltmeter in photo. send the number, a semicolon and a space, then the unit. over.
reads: 250; V
